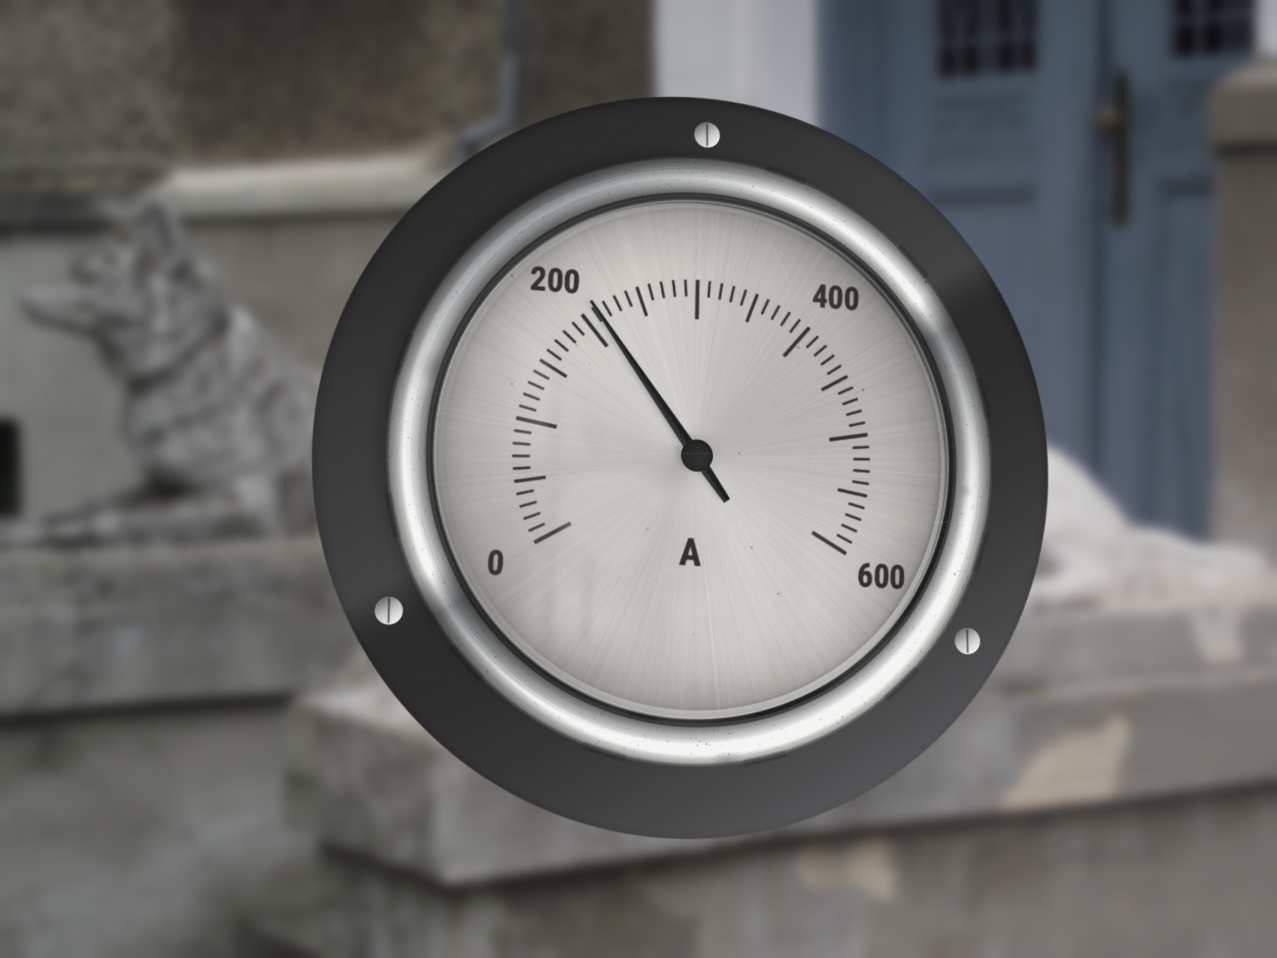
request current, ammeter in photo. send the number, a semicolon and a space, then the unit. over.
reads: 210; A
